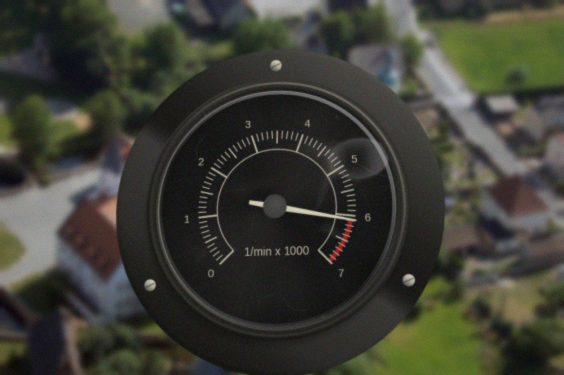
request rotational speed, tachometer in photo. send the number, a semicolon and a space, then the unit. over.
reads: 6100; rpm
